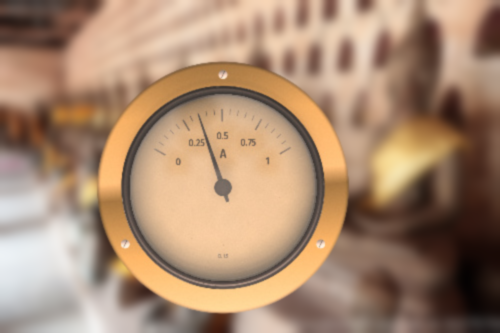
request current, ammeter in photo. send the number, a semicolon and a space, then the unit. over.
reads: 0.35; A
